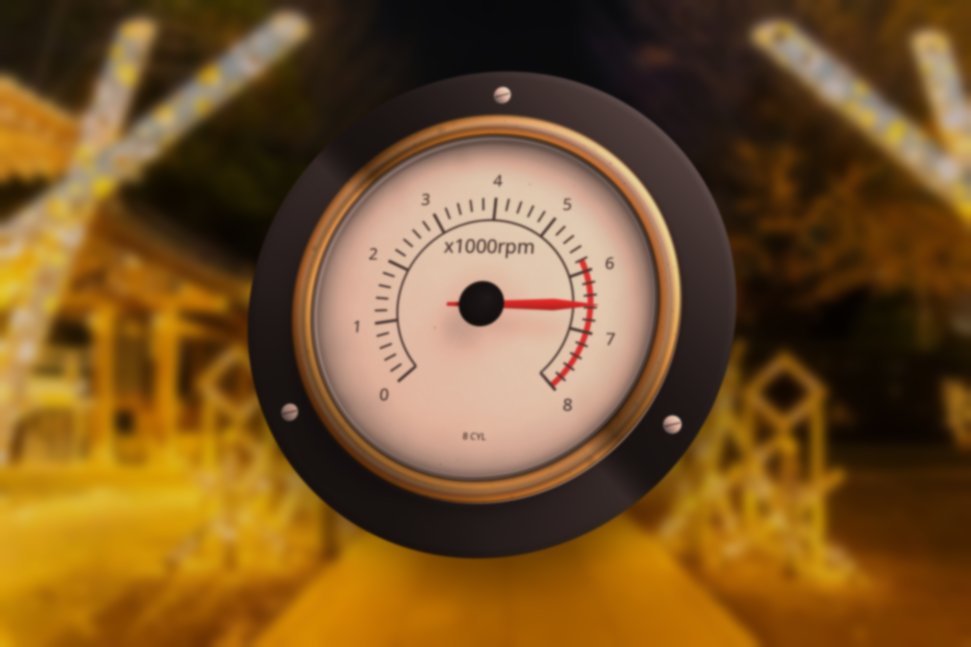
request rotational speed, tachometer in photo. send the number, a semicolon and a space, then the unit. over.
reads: 6600; rpm
